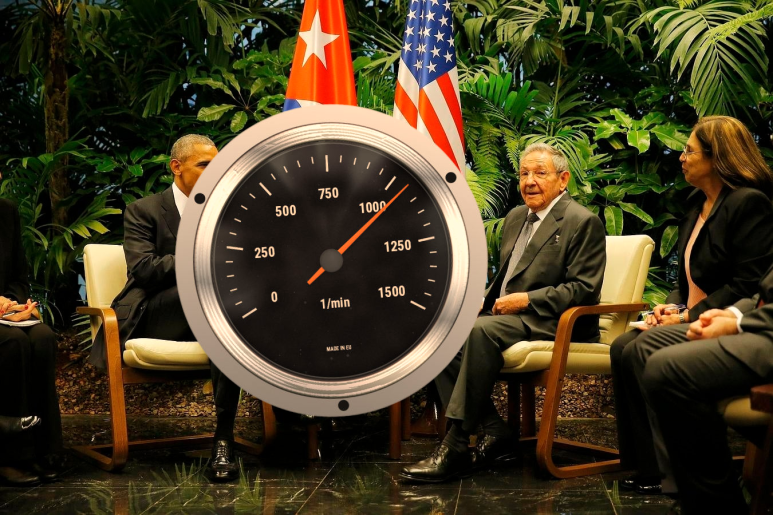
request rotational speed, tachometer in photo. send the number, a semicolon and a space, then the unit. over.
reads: 1050; rpm
